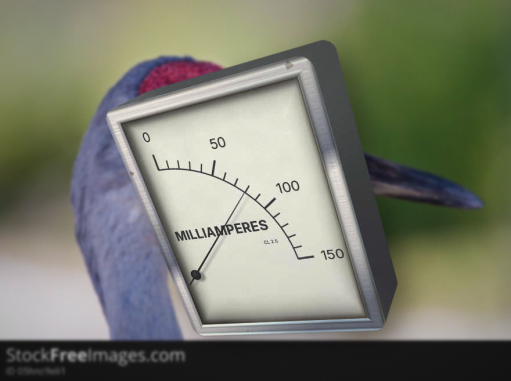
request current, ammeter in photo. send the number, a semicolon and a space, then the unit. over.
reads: 80; mA
